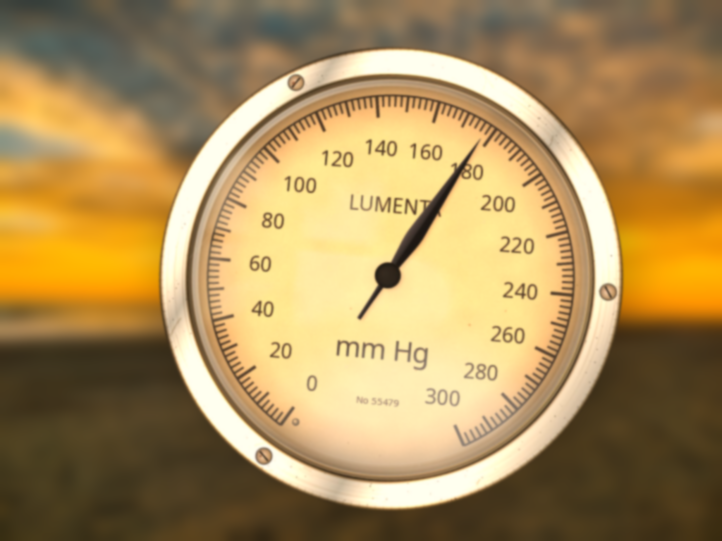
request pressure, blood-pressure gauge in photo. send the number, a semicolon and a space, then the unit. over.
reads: 178; mmHg
